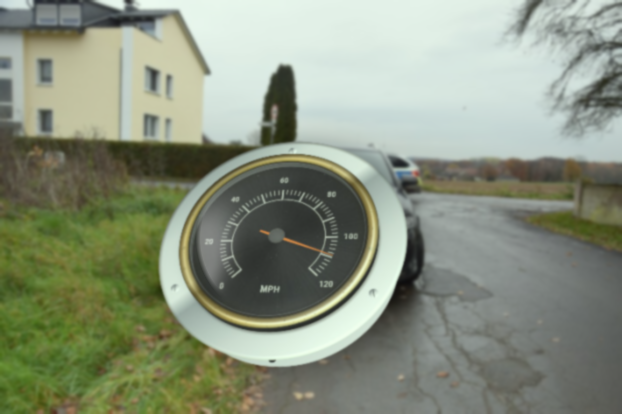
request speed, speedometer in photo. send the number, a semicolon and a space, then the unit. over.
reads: 110; mph
